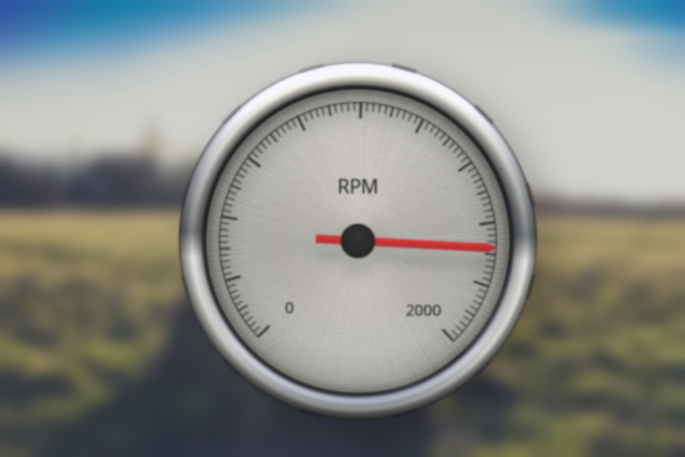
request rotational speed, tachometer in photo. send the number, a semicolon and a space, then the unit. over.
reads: 1680; rpm
